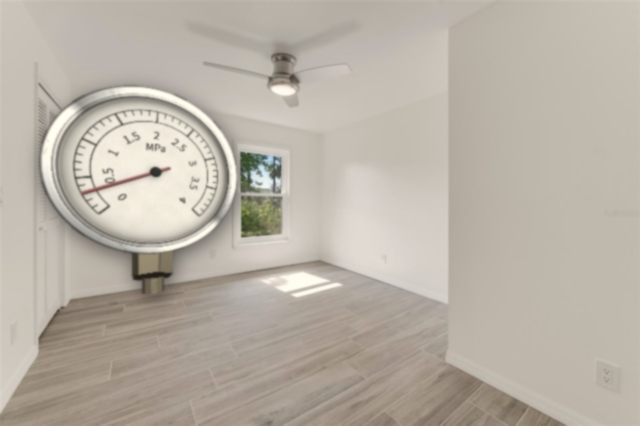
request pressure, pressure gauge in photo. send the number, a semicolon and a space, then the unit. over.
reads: 0.3; MPa
